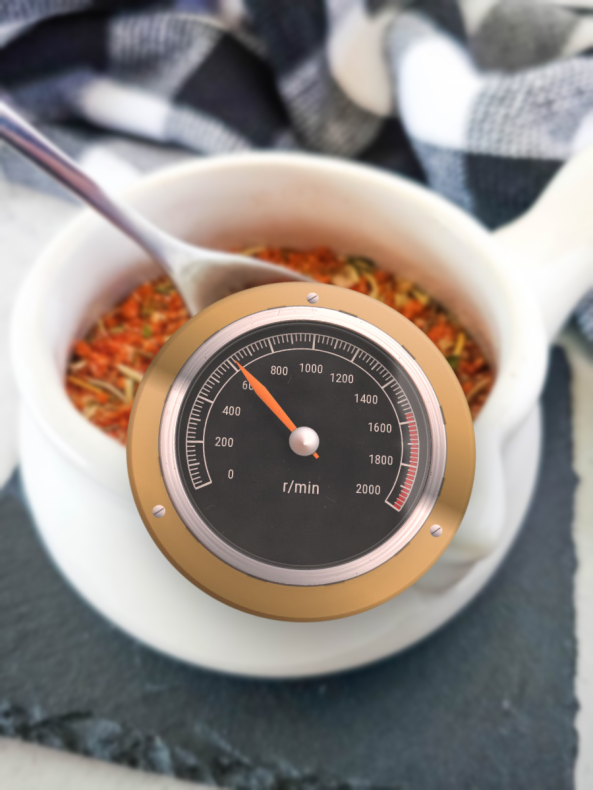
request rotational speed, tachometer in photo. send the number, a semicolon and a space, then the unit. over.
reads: 620; rpm
